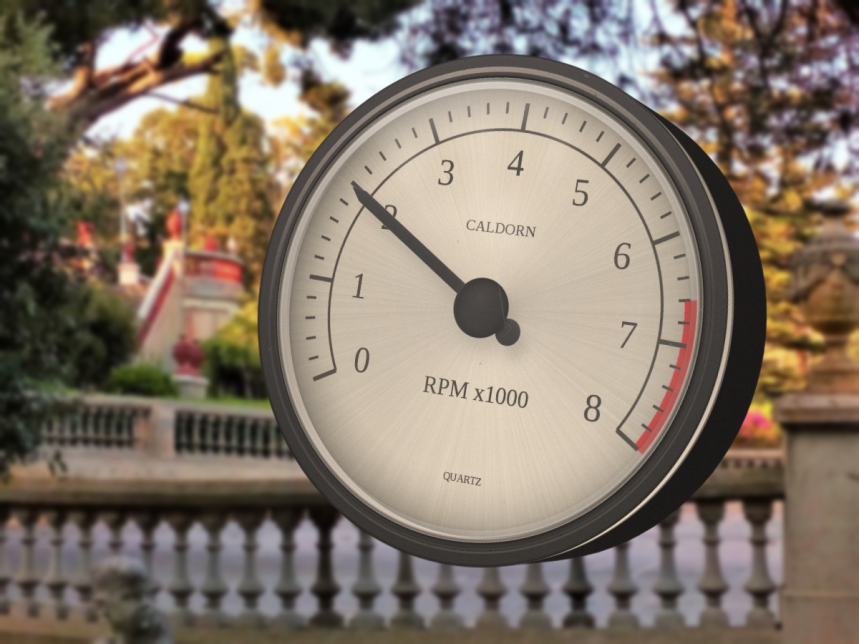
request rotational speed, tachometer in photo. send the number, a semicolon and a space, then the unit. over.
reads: 2000; rpm
